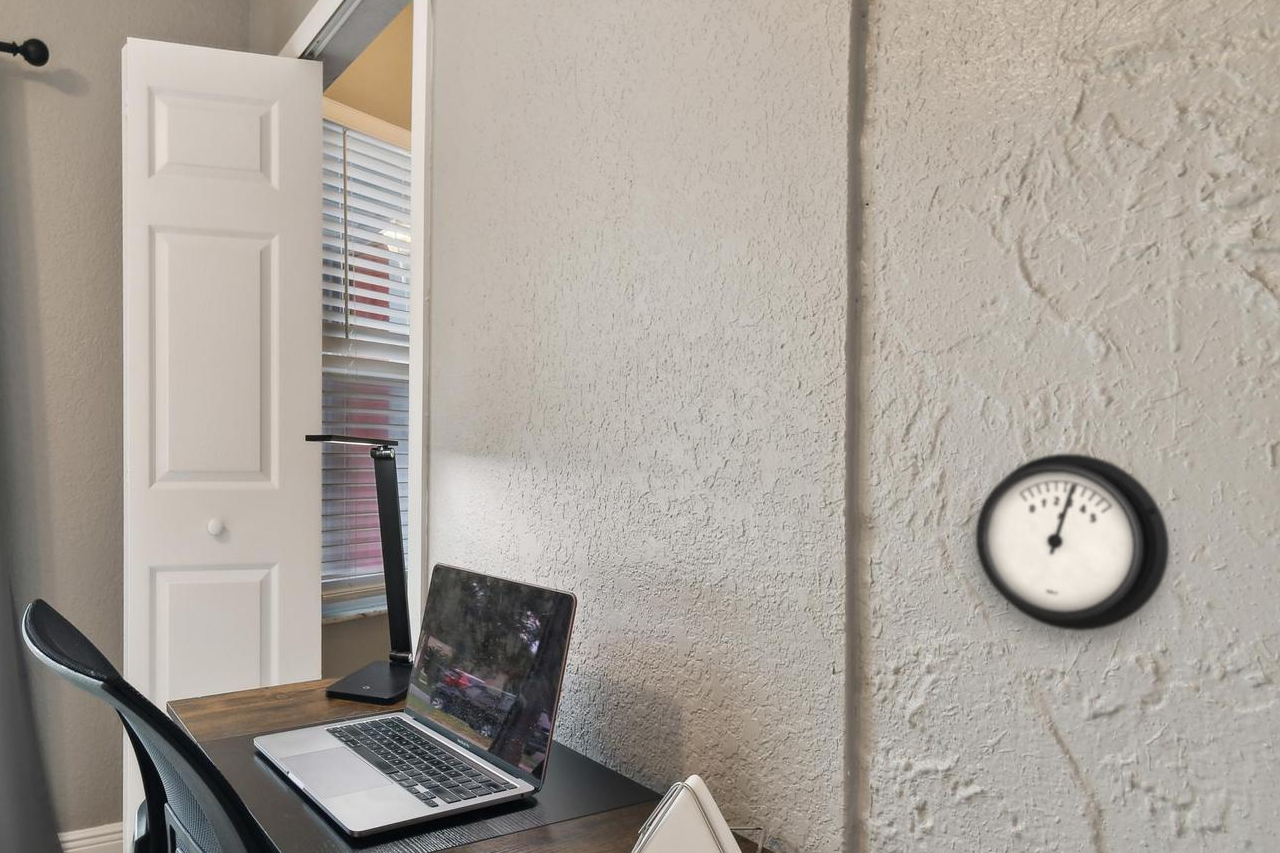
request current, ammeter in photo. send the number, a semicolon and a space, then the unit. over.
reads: 3; A
